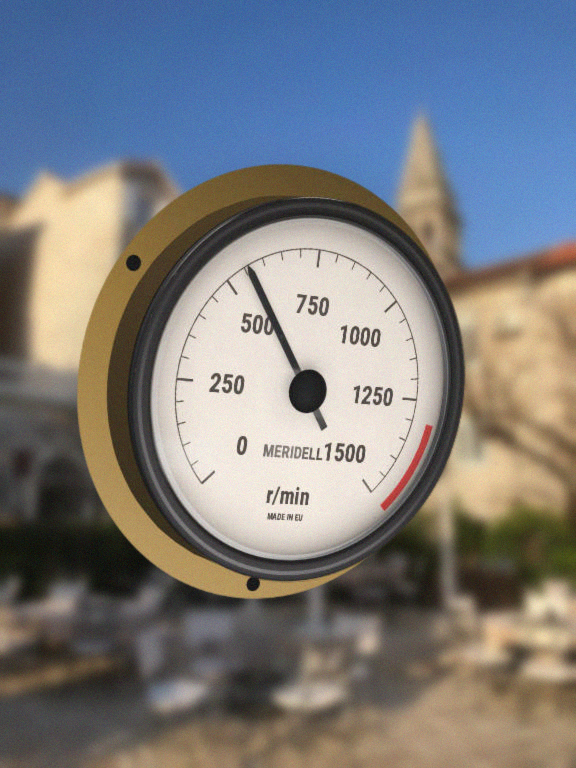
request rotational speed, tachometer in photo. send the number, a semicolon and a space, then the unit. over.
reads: 550; rpm
